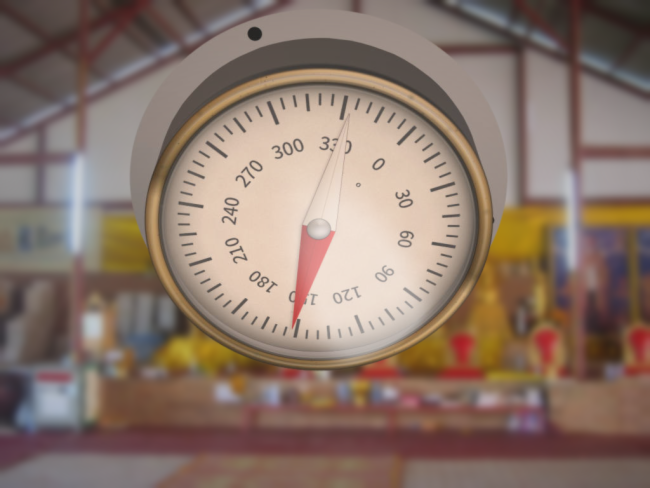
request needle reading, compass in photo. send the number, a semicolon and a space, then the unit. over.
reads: 152.5; °
